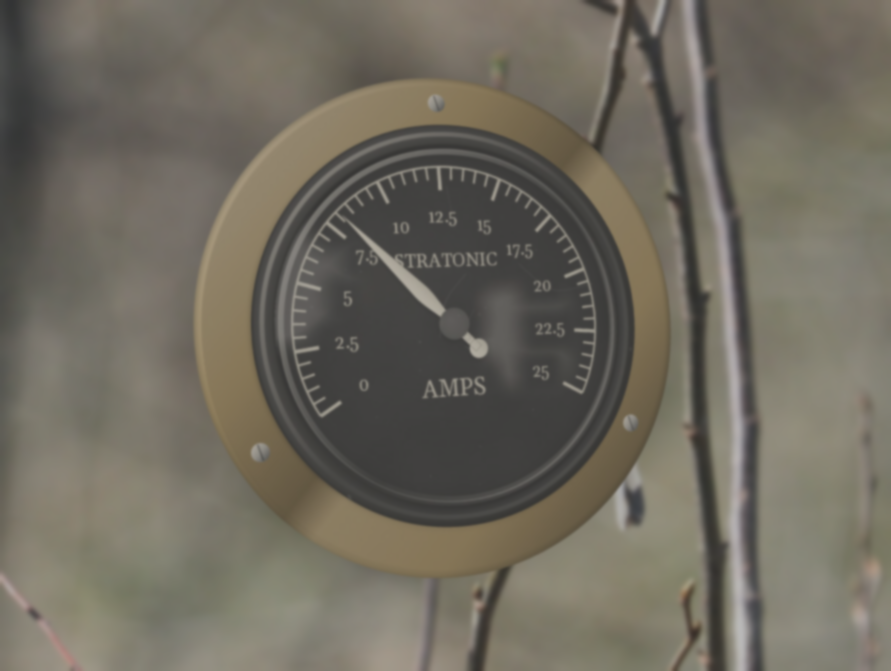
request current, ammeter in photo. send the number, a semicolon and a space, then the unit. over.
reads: 8; A
